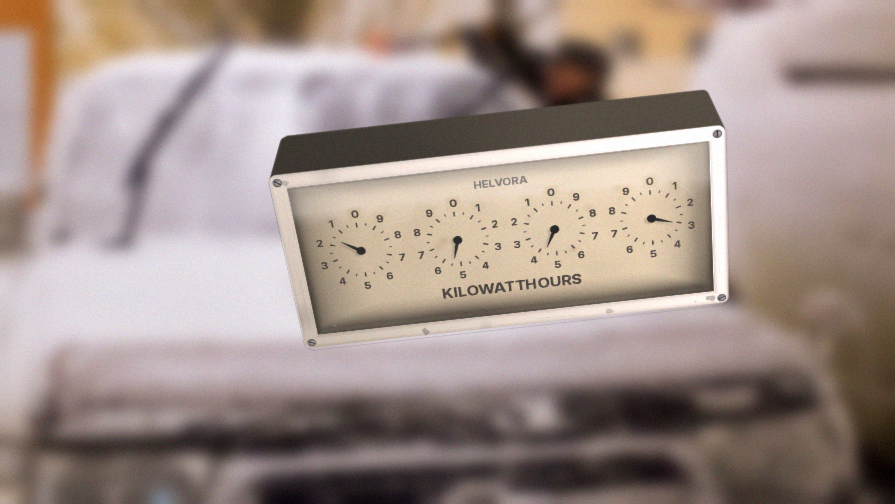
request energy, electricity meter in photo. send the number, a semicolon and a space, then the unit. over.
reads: 1543; kWh
